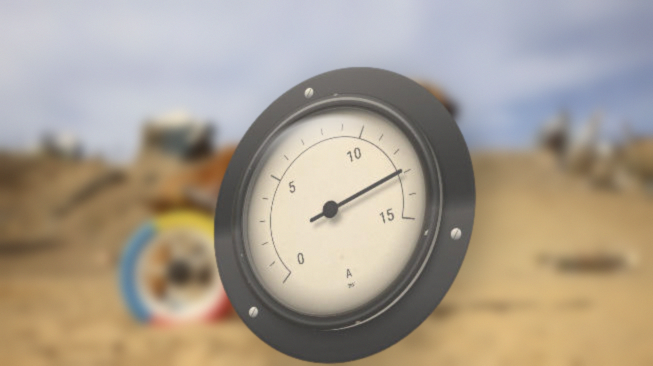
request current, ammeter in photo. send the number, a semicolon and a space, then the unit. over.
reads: 13; A
